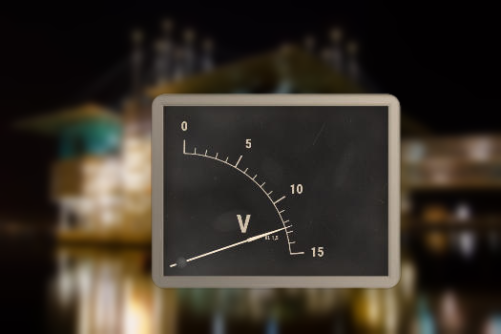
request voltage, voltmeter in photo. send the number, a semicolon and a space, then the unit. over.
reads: 12.5; V
